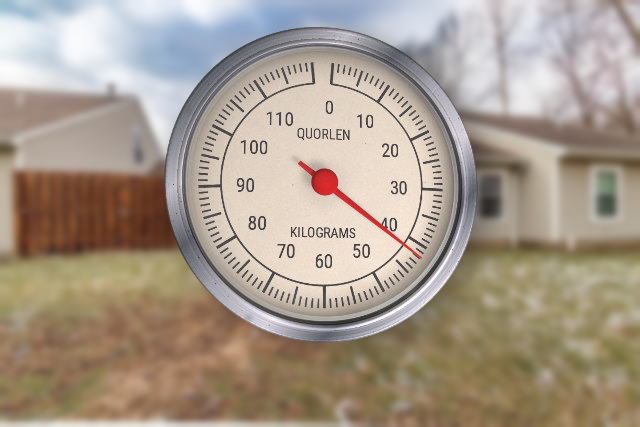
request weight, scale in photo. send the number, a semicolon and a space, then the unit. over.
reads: 42; kg
